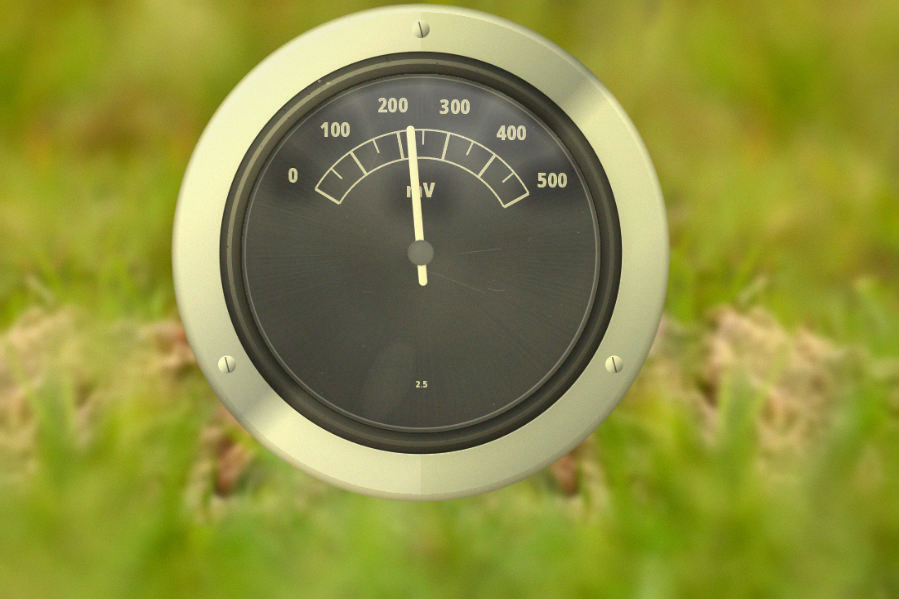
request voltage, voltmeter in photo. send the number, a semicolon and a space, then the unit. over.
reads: 225; mV
